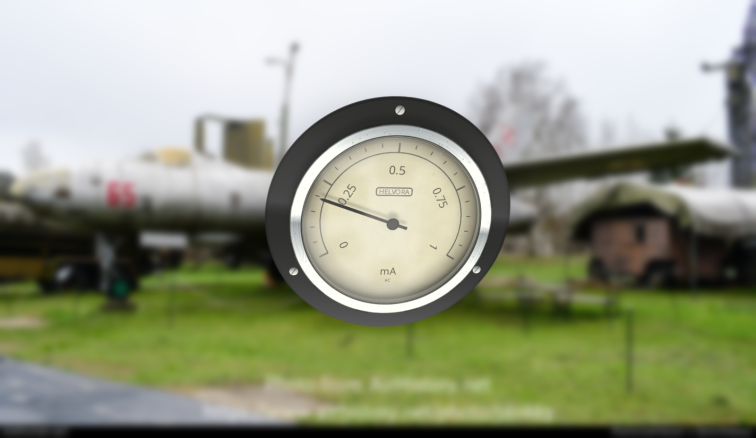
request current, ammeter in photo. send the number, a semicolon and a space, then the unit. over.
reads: 0.2; mA
